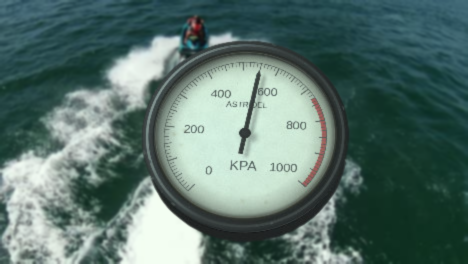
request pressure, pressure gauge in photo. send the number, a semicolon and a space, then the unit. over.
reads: 550; kPa
